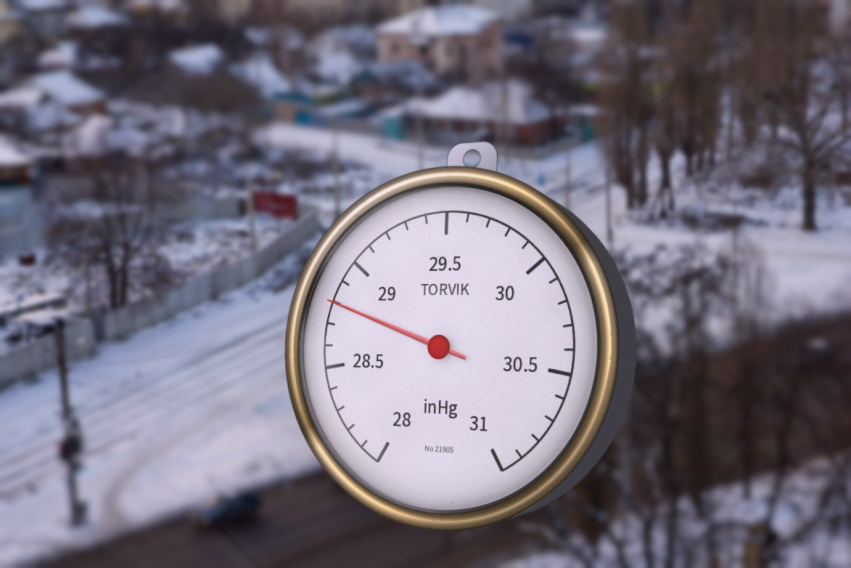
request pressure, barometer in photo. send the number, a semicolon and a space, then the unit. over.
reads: 28.8; inHg
